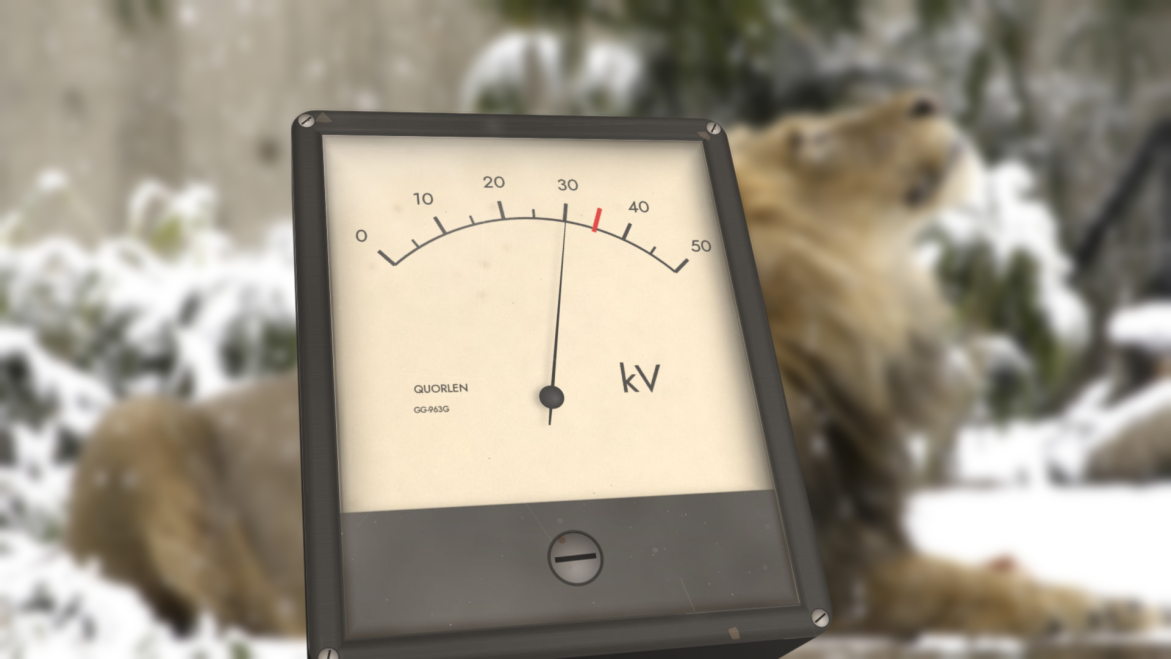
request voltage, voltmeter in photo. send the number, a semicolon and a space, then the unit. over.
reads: 30; kV
